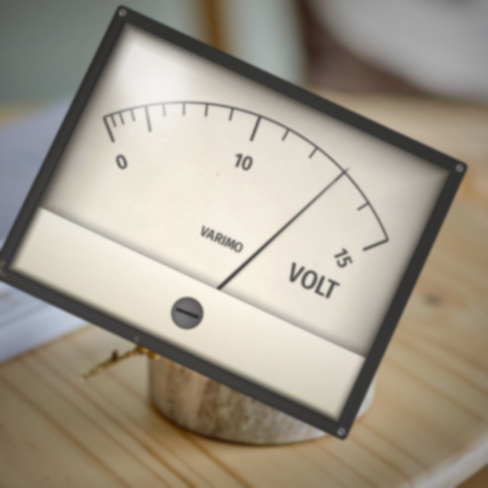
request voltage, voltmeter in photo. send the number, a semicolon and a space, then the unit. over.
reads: 13; V
